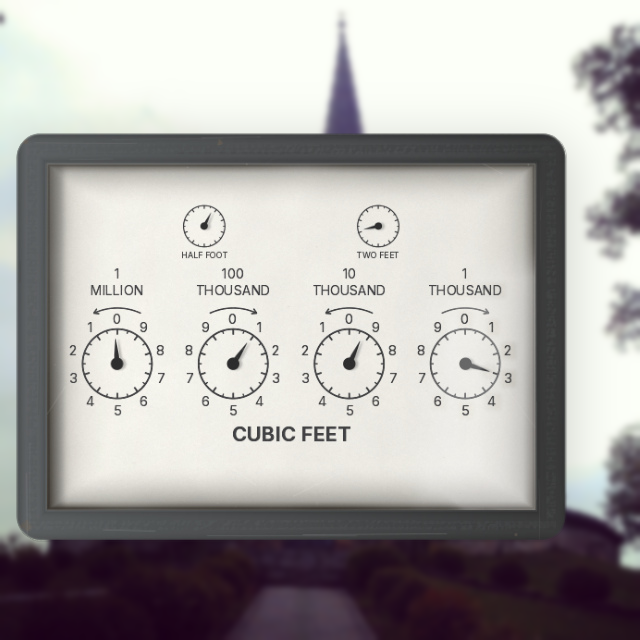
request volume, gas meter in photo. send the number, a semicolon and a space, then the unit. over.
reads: 9300; ft³
